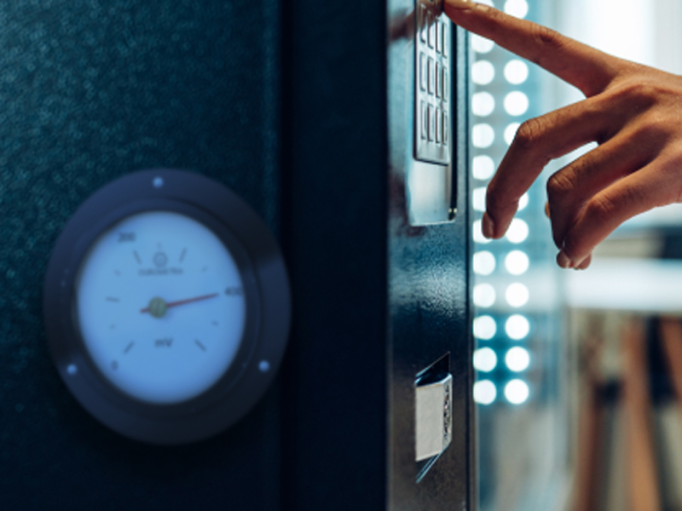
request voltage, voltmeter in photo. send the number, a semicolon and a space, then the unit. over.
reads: 400; mV
